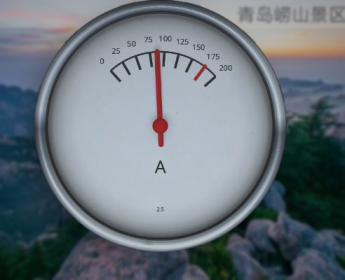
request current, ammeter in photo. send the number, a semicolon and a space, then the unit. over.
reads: 87.5; A
